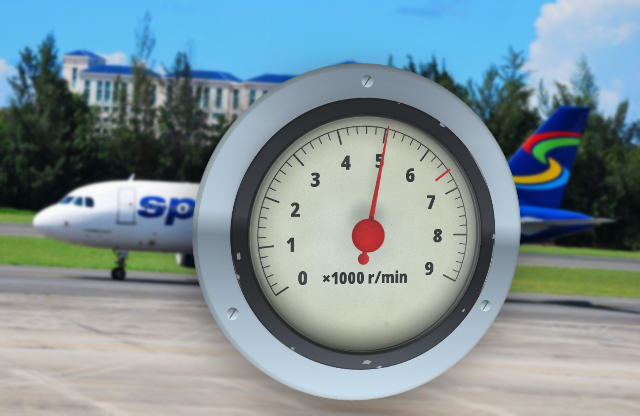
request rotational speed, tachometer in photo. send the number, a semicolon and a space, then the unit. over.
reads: 5000; rpm
